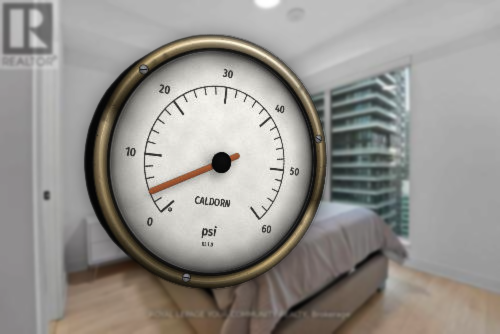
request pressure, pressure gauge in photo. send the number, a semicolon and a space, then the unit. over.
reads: 4; psi
